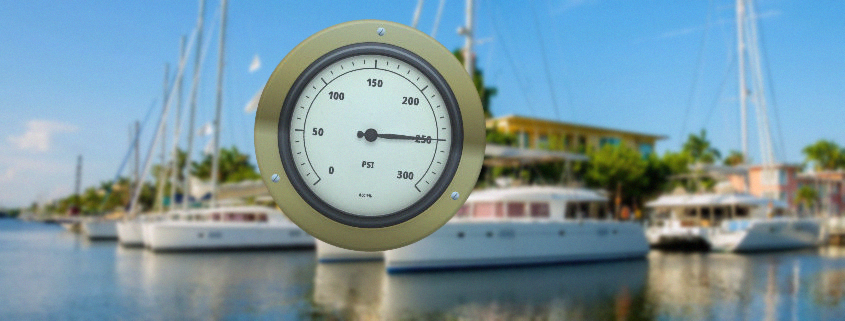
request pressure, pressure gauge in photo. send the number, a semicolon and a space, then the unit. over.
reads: 250; psi
